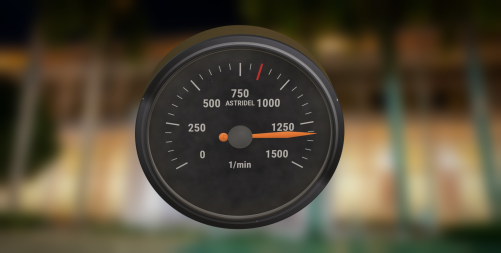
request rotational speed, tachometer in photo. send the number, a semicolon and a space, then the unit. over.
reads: 1300; rpm
